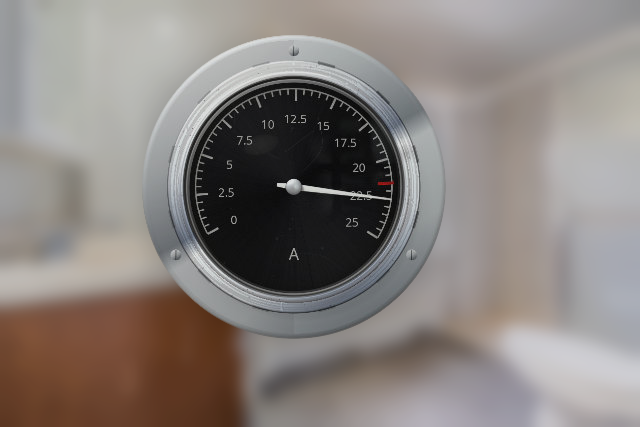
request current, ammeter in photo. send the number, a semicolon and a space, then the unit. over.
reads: 22.5; A
